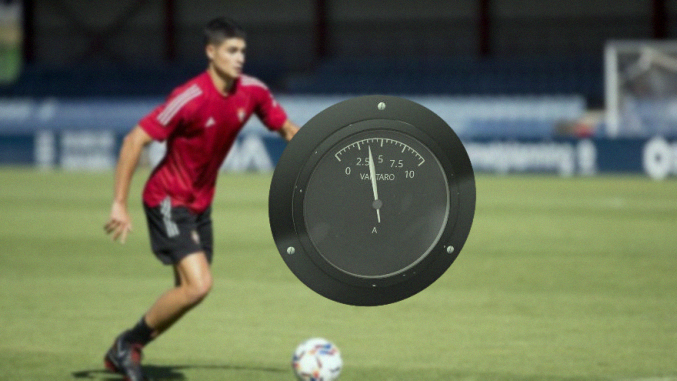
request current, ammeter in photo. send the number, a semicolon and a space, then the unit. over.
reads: 3.5; A
